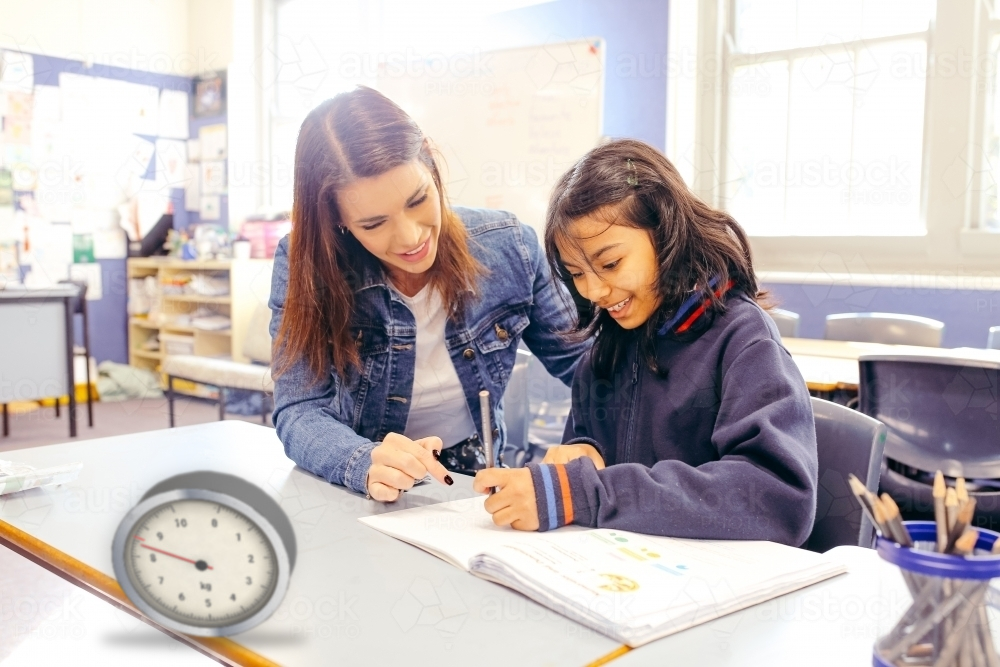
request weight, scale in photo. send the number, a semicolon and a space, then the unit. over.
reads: 8.5; kg
